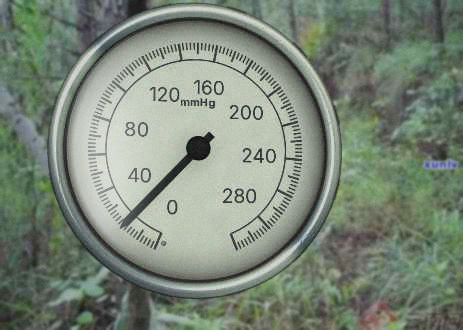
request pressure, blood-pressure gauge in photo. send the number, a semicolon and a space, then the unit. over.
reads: 20; mmHg
